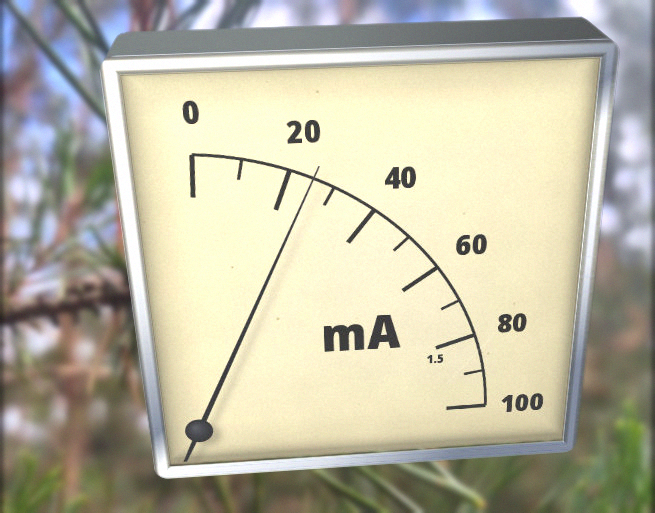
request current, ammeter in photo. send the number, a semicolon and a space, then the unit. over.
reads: 25; mA
